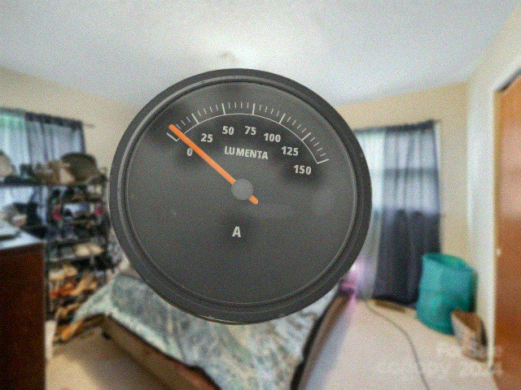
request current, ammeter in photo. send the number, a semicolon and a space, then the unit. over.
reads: 5; A
